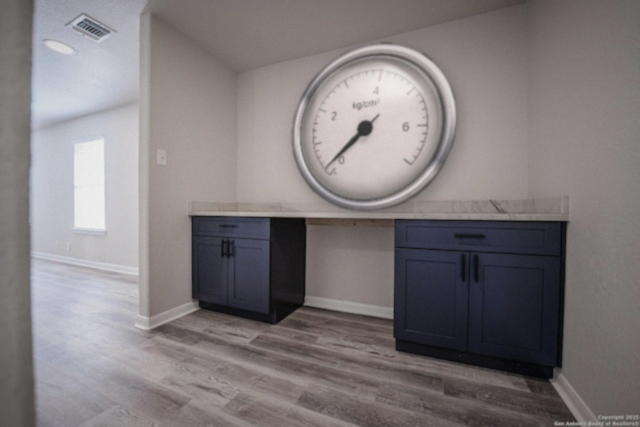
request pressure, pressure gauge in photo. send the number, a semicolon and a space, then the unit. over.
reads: 0.2; kg/cm²
